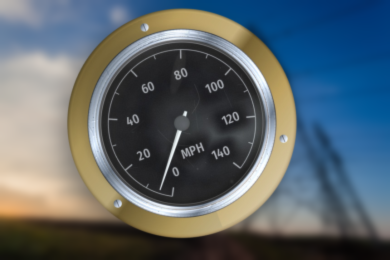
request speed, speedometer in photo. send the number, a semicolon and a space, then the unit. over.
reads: 5; mph
